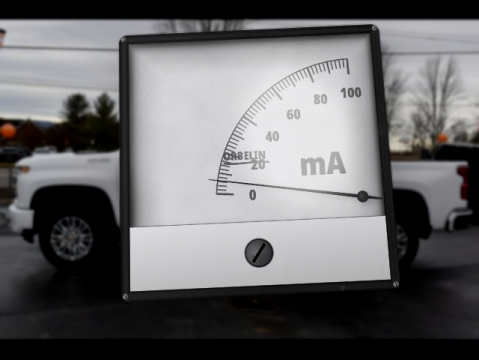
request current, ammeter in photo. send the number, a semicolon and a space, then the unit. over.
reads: 6; mA
